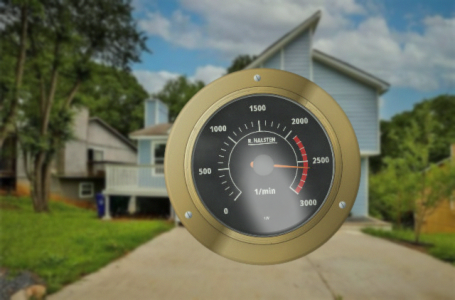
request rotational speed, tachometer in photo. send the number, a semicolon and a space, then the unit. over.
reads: 2600; rpm
